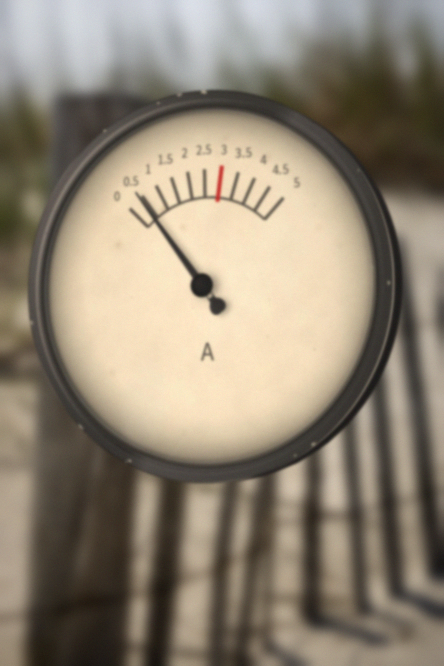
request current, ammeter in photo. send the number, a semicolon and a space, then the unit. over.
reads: 0.5; A
